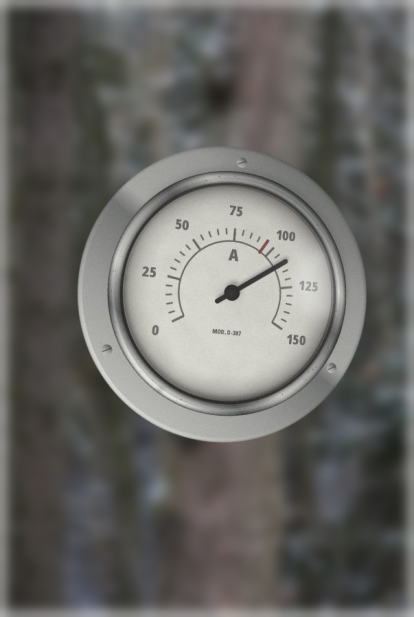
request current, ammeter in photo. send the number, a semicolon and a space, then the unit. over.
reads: 110; A
